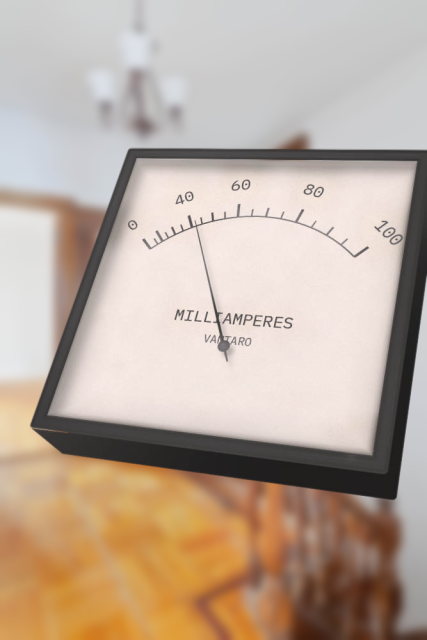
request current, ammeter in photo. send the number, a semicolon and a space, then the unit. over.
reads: 42.5; mA
